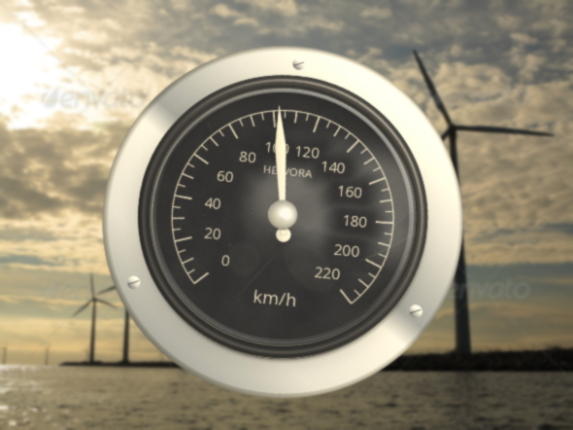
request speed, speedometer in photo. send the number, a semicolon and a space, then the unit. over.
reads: 102.5; km/h
